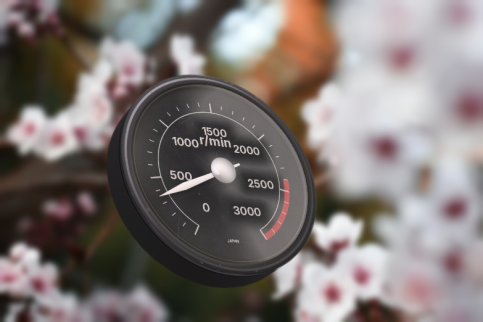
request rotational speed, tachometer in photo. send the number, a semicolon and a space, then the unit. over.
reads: 350; rpm
